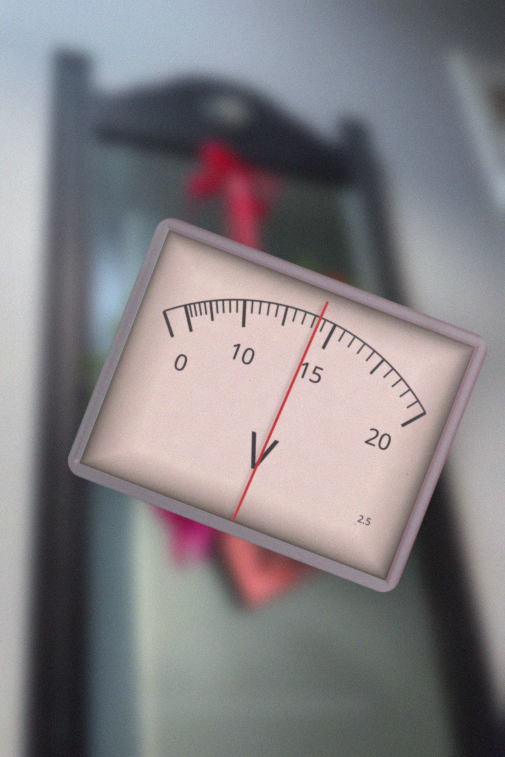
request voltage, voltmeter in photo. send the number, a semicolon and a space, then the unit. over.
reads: 14.25; V
